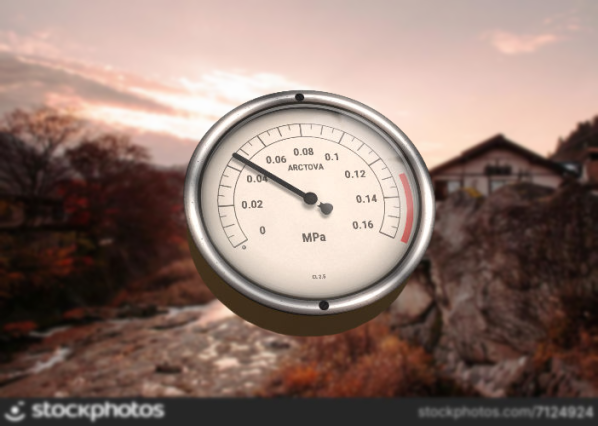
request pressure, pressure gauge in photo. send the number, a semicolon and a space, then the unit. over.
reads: 0.045; MPa
